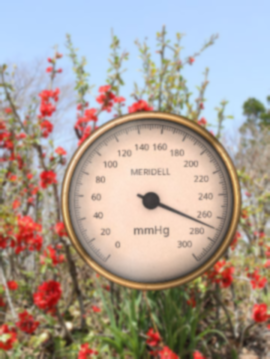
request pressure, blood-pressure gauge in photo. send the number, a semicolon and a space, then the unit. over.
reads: 270; mmHg
